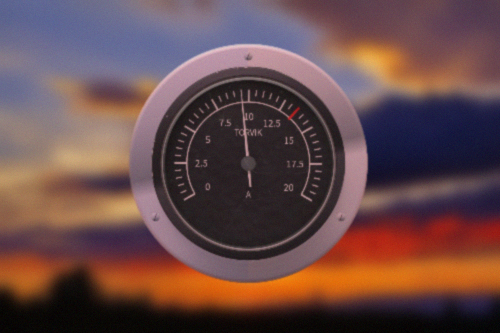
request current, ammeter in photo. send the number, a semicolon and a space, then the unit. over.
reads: 9.5; A
